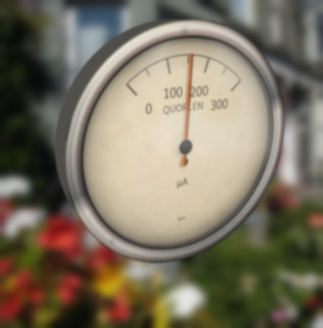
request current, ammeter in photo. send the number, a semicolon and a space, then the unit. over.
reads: 150; µA
